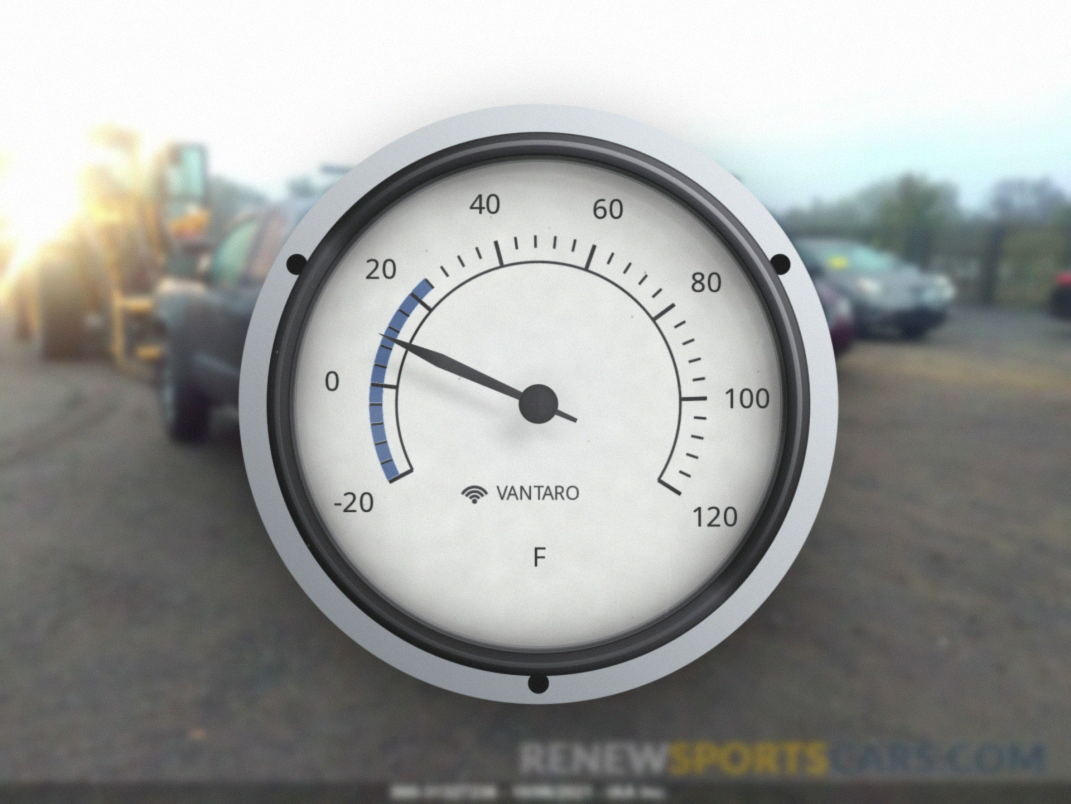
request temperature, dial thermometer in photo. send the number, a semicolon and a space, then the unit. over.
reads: 10; °F
